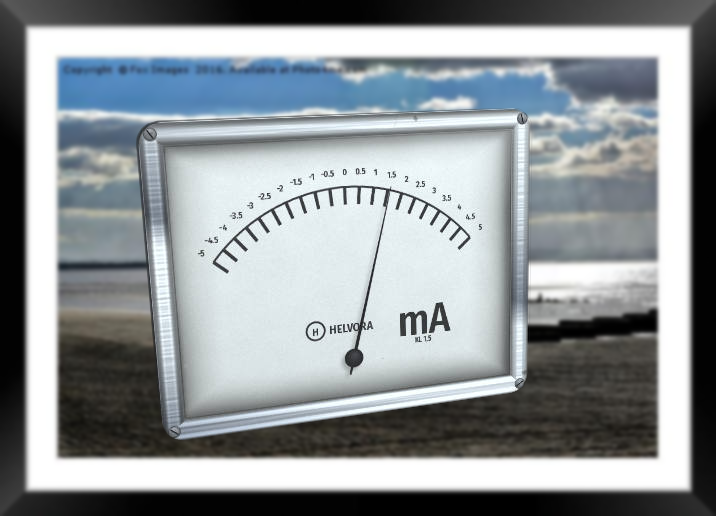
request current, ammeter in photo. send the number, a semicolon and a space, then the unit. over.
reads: 1.5; mA
